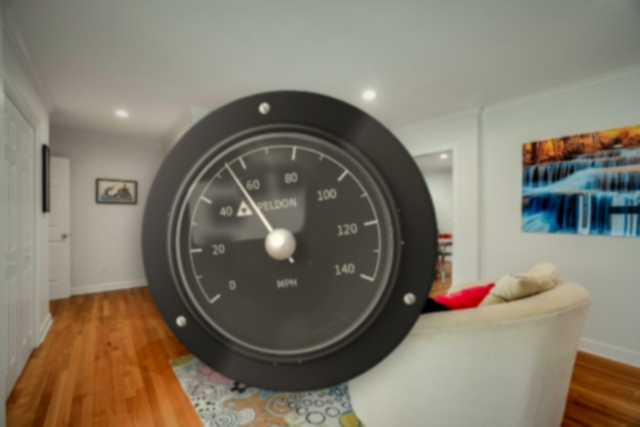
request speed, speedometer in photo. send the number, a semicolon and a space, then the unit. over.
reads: 55; mph
